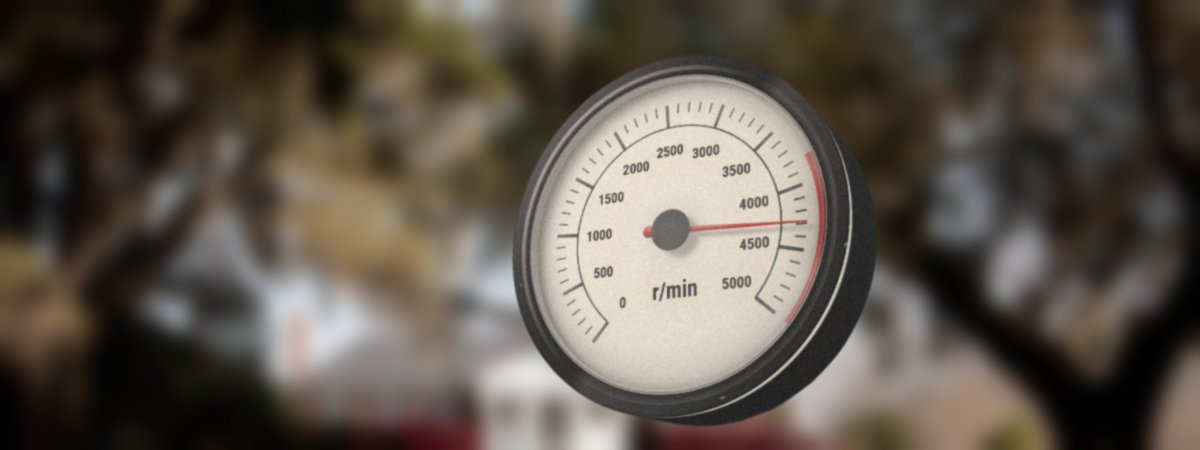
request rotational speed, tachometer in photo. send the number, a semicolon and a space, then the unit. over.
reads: 4300; rpm
